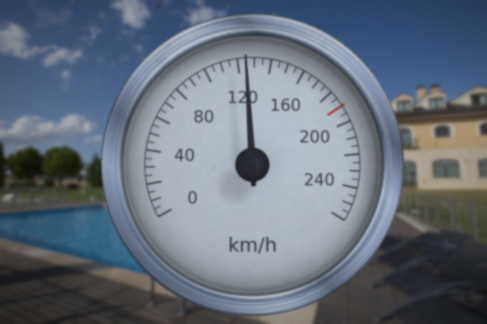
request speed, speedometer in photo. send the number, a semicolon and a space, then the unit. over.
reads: 125; km/h
